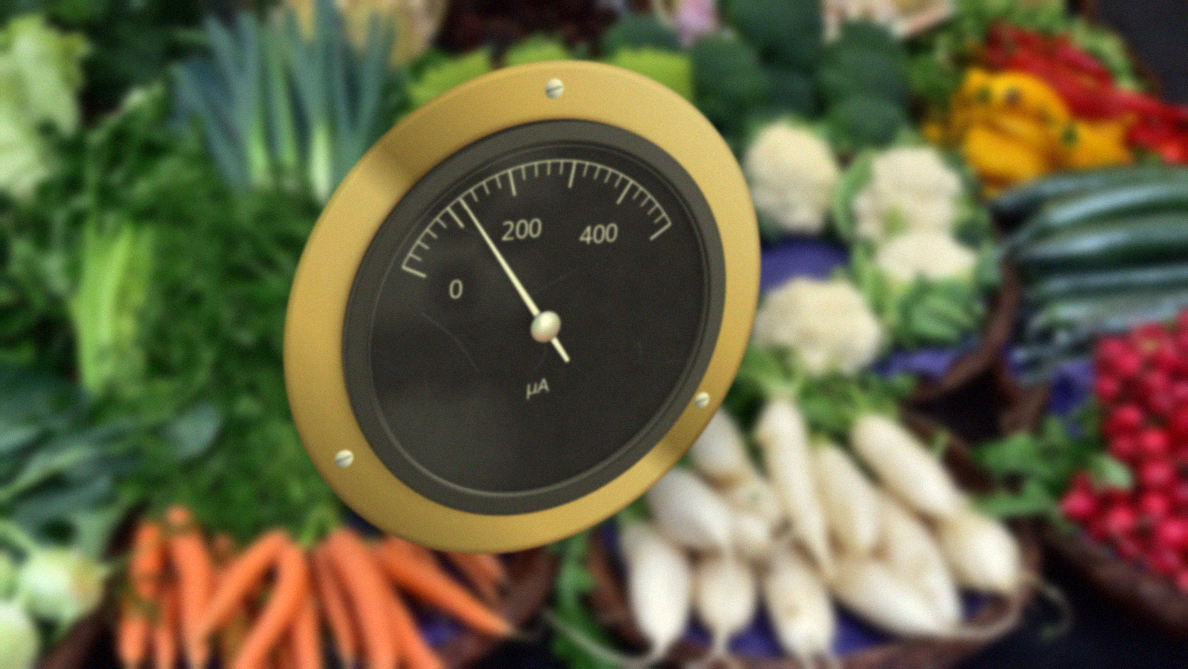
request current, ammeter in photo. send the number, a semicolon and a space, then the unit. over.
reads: 120; µA
